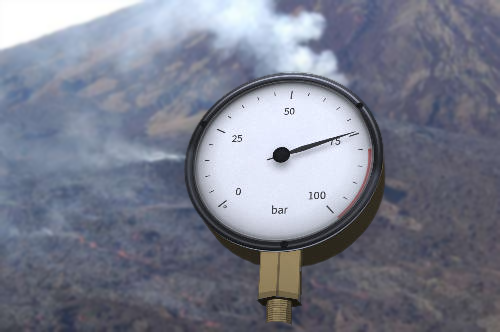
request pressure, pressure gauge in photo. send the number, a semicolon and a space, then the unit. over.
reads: 75; bar
